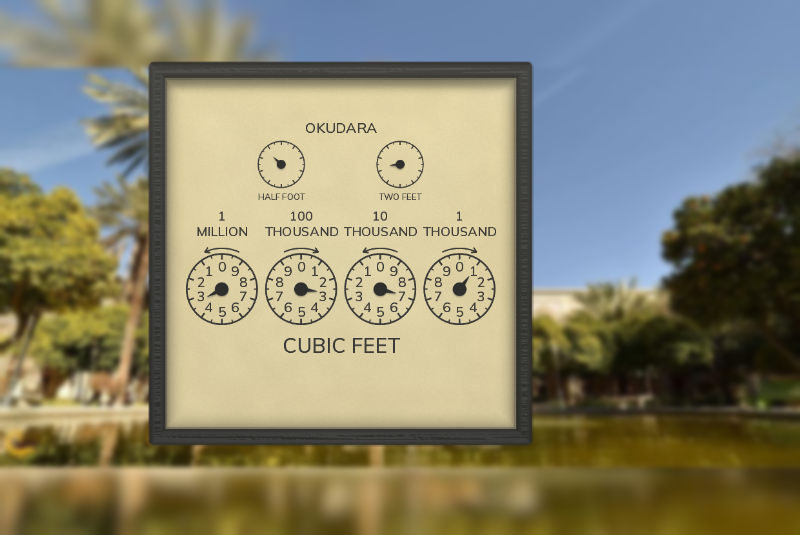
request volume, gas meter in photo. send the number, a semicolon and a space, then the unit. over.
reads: 327100; ft³
